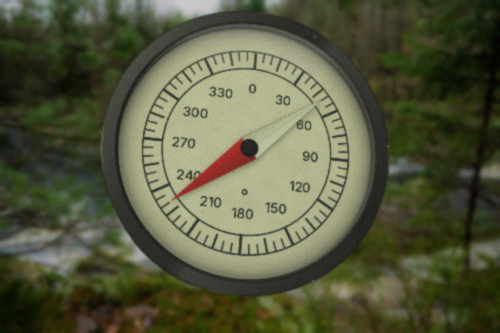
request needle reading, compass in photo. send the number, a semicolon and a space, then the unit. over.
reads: 230; °
